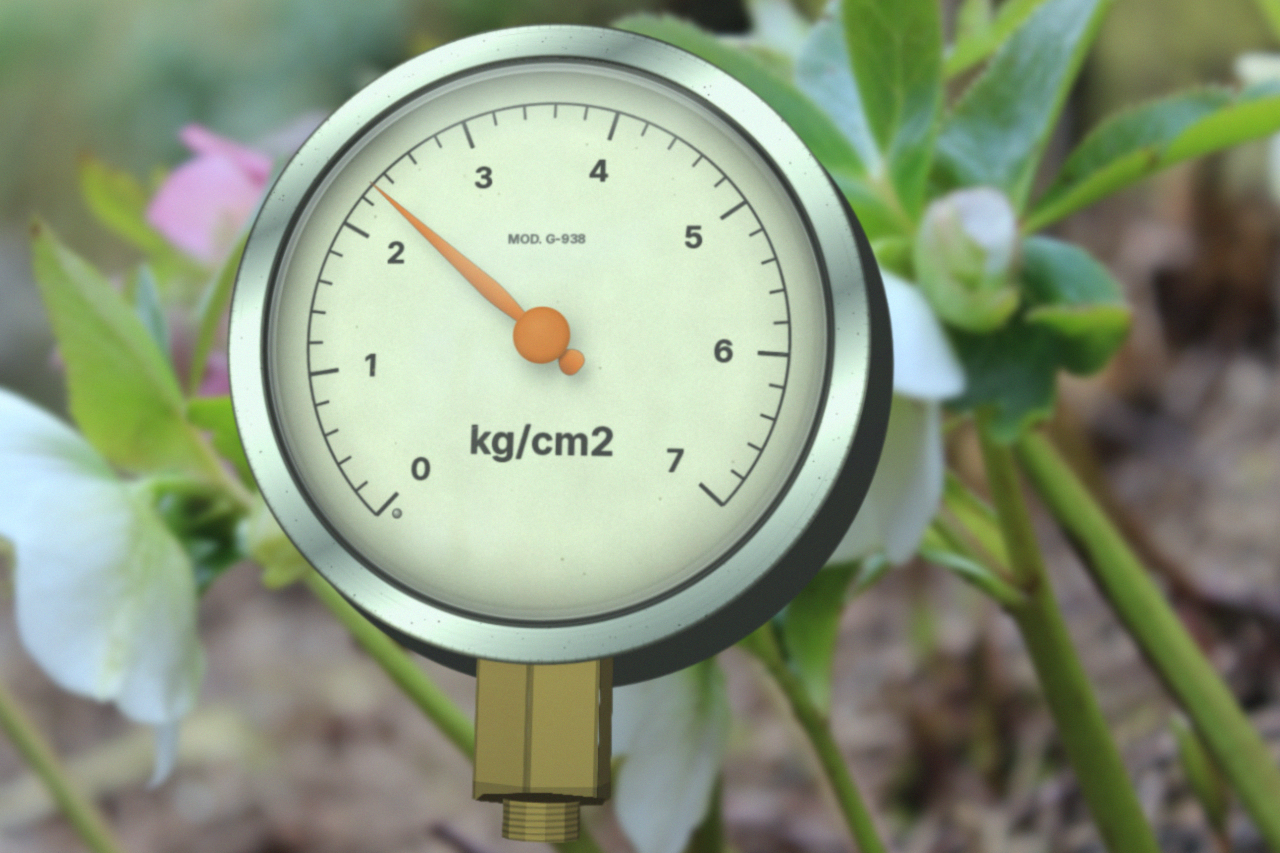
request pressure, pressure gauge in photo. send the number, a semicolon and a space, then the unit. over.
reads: 2.3; kg/cm²
